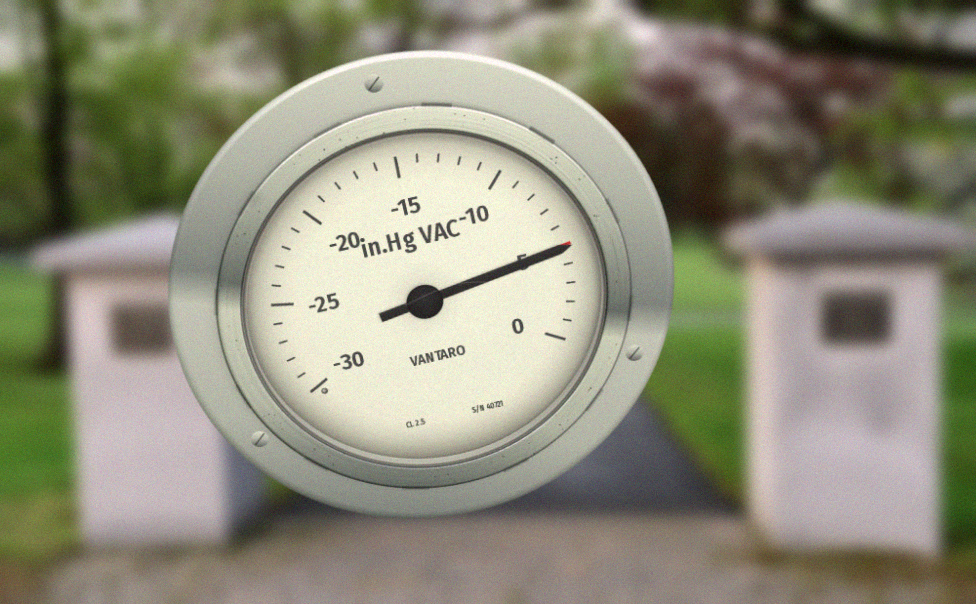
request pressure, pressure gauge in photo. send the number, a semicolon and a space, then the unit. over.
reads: -5; inHg
